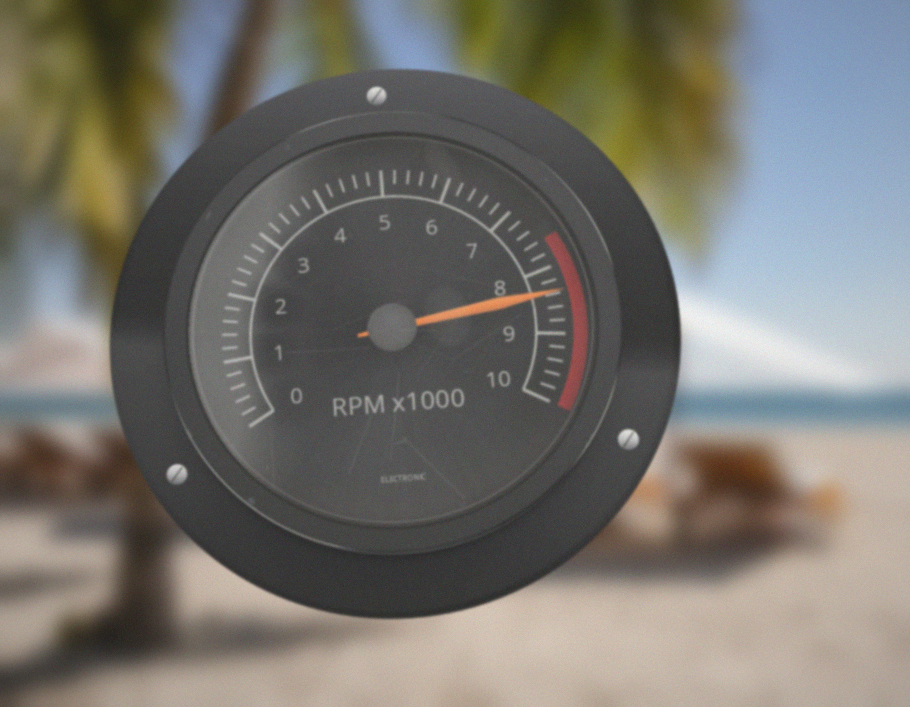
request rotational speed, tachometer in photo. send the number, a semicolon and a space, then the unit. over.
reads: 8400; rpm
